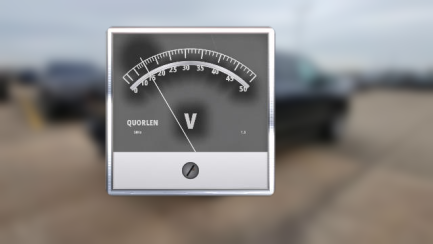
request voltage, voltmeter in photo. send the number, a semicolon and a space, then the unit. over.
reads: 15; V
